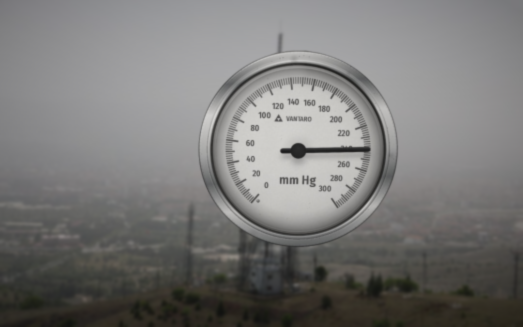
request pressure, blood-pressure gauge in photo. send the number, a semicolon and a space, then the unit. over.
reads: 240; mmHg
